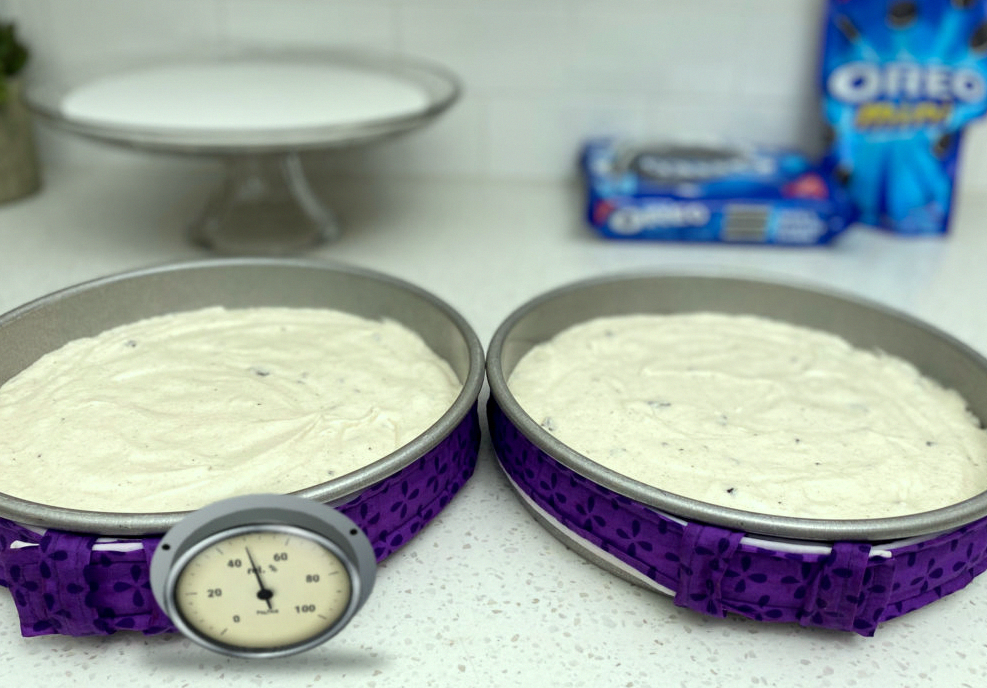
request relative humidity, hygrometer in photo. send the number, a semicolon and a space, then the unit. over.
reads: 48; %
